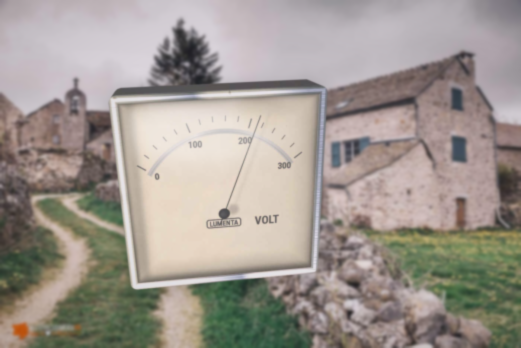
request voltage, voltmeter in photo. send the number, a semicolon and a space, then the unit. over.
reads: 210; V
